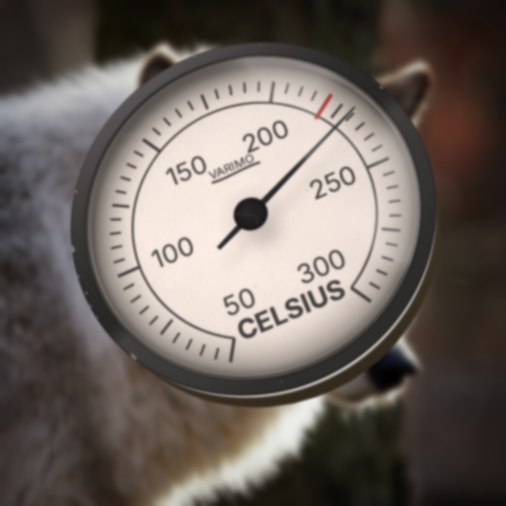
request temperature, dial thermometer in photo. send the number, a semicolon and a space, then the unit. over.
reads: 230; °C
